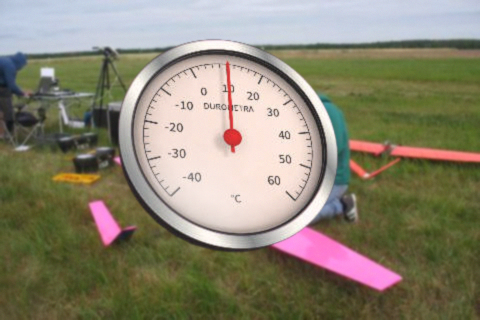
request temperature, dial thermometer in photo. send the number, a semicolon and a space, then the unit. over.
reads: 10; °C
